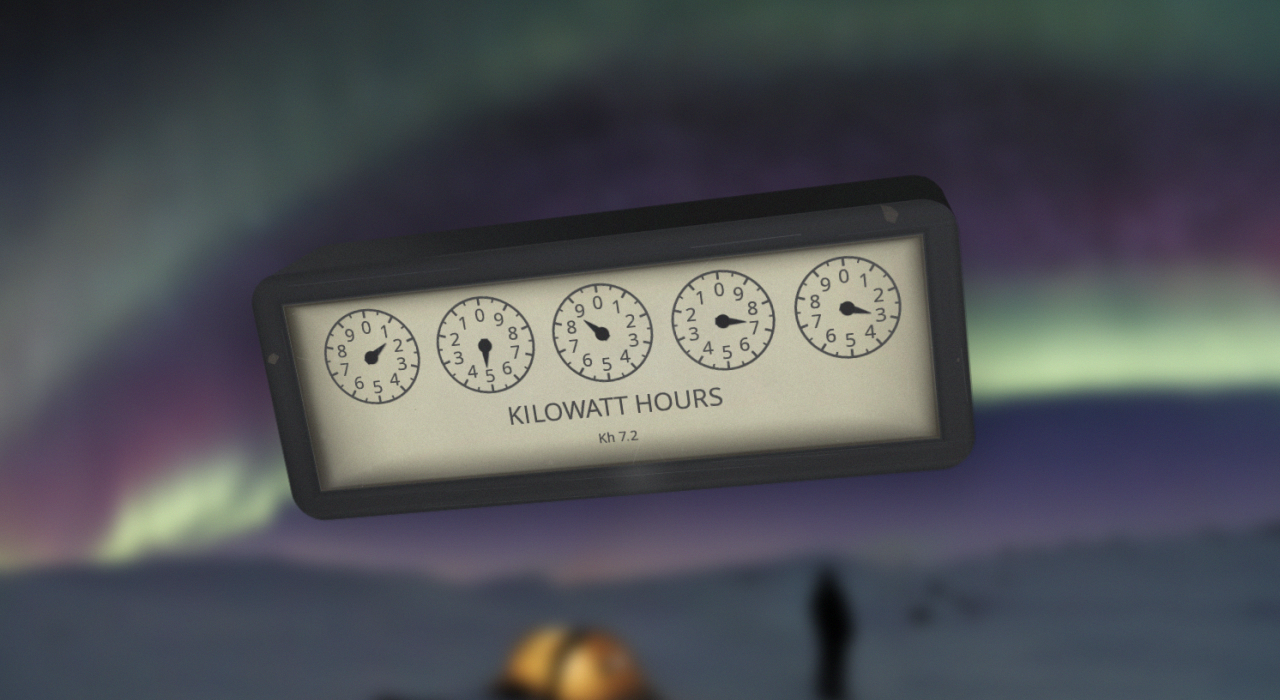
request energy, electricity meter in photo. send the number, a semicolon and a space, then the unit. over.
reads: 14873; kWh
